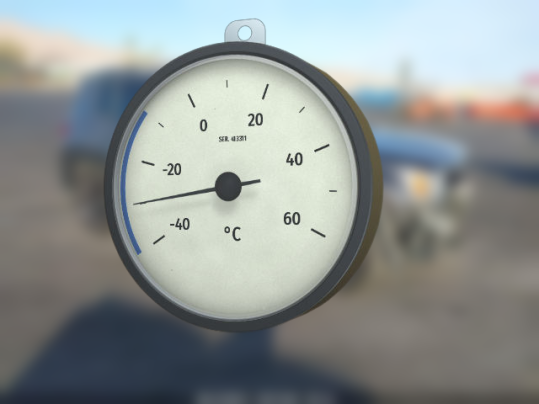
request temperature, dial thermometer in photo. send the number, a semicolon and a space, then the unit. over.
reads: -30; °C
